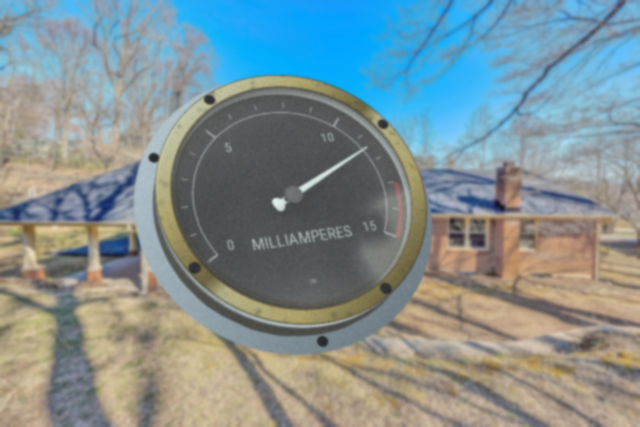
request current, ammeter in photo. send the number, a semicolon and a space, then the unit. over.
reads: 11.5; mA
